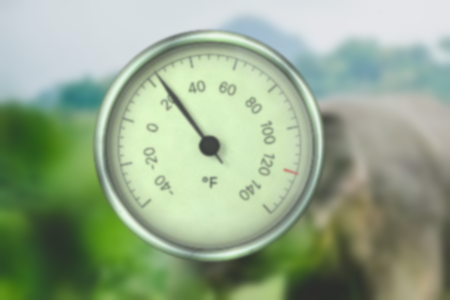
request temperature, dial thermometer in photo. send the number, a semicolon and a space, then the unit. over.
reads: 24; °F
